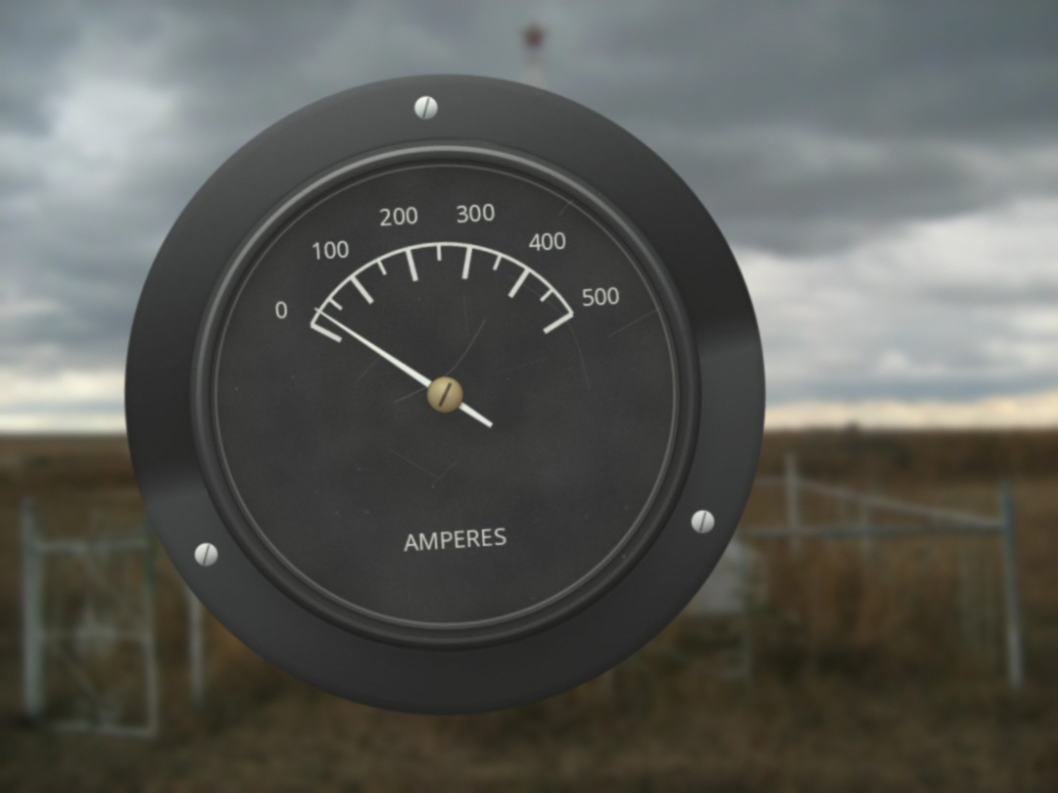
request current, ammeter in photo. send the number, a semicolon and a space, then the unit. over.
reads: 25; A
